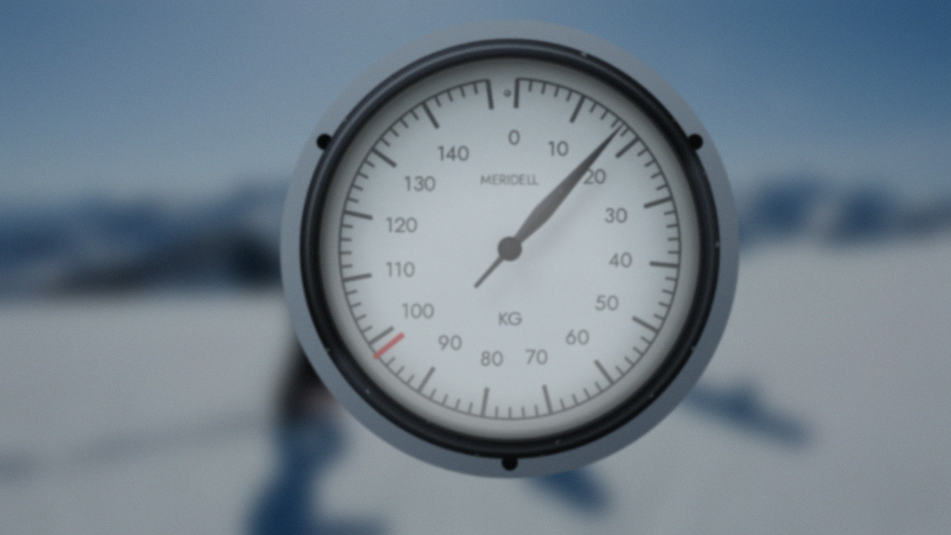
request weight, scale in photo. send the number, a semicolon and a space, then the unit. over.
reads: 17; kg
